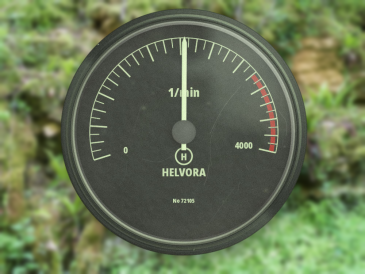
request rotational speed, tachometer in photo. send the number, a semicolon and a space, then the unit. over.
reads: 2050; rpm
